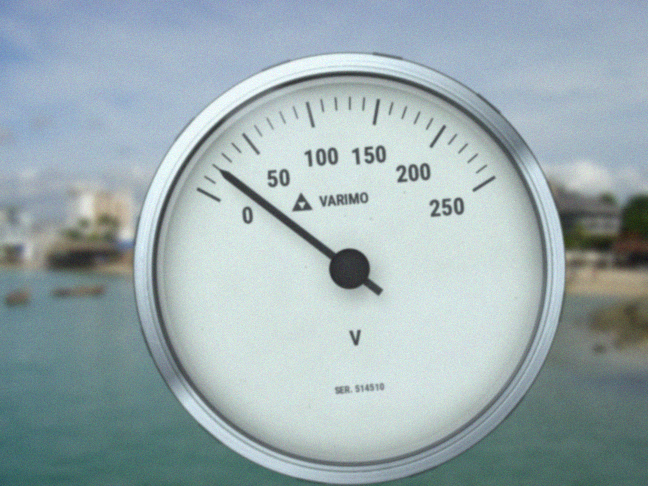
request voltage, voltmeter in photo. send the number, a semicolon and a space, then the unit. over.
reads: 20; V
